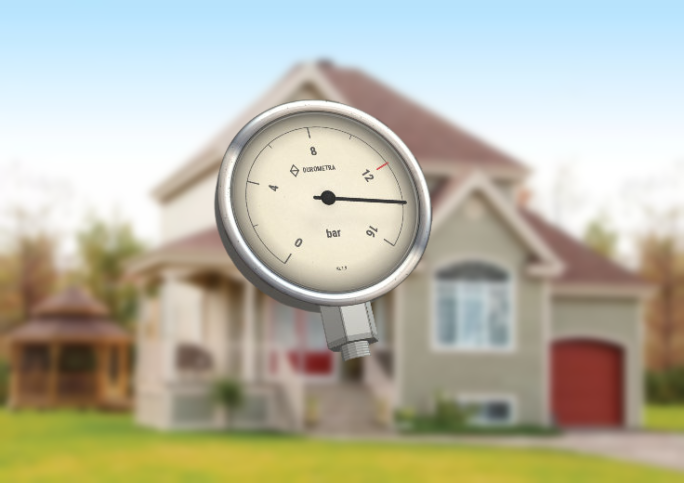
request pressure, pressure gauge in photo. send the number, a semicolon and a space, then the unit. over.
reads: 14; bar
